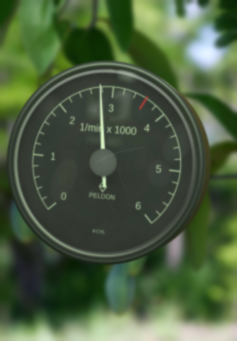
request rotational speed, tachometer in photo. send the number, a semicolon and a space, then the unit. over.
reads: 2800; rpm
